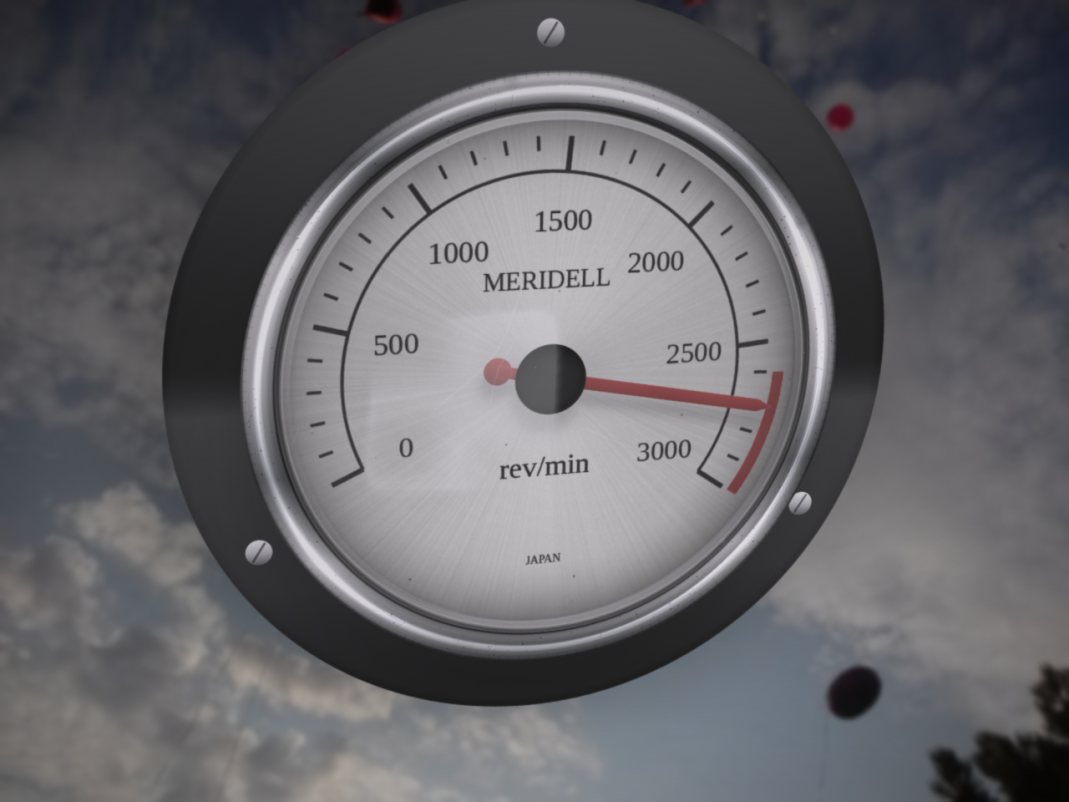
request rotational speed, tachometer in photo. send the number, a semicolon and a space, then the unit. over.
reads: 2700; rpm
